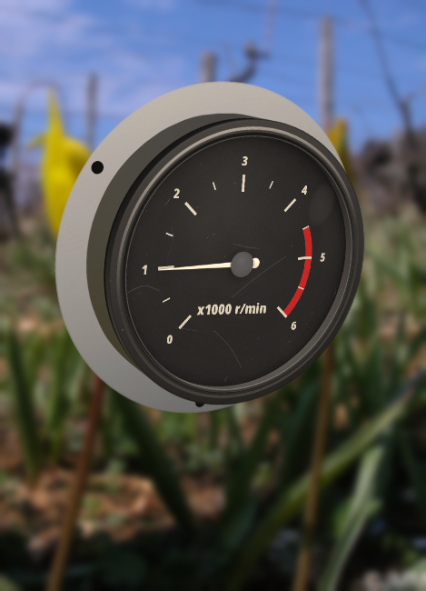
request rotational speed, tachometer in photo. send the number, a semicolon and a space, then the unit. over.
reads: 1000; rpm
